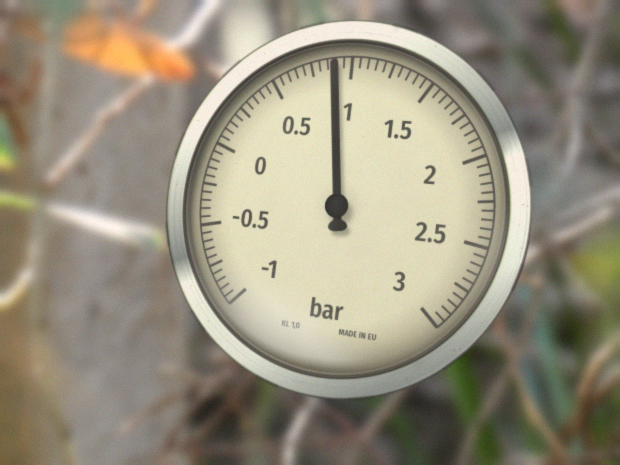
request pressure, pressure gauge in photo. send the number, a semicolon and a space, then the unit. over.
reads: 0.9; bar
